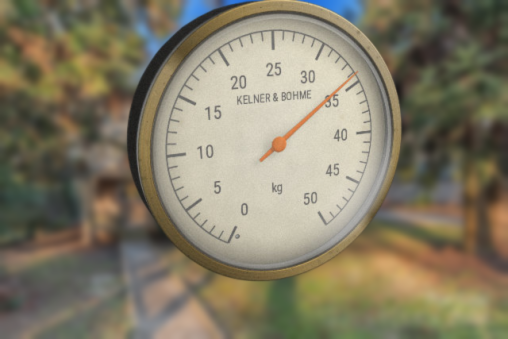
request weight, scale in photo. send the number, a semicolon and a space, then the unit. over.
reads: 34; kg
